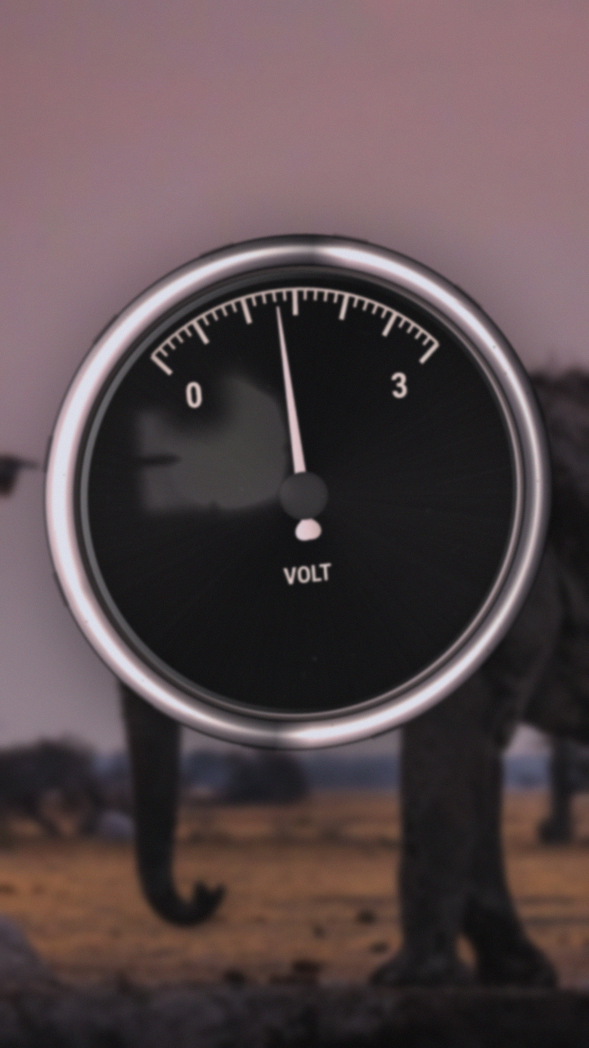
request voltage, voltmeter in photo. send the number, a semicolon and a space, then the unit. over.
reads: 1.3; V
